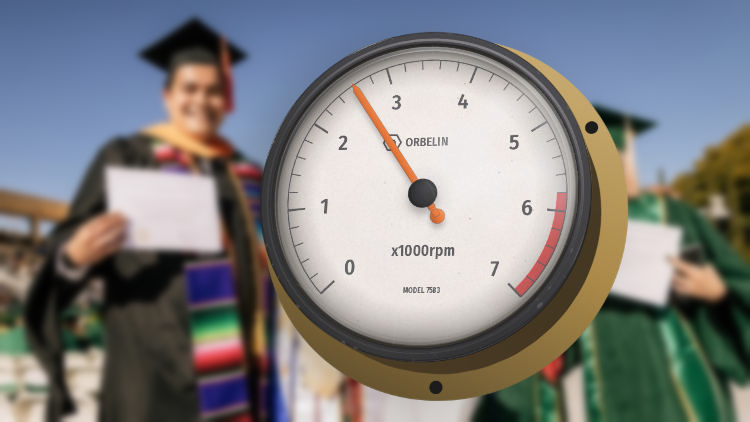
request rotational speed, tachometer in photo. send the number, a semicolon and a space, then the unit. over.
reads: 2600; rpm
